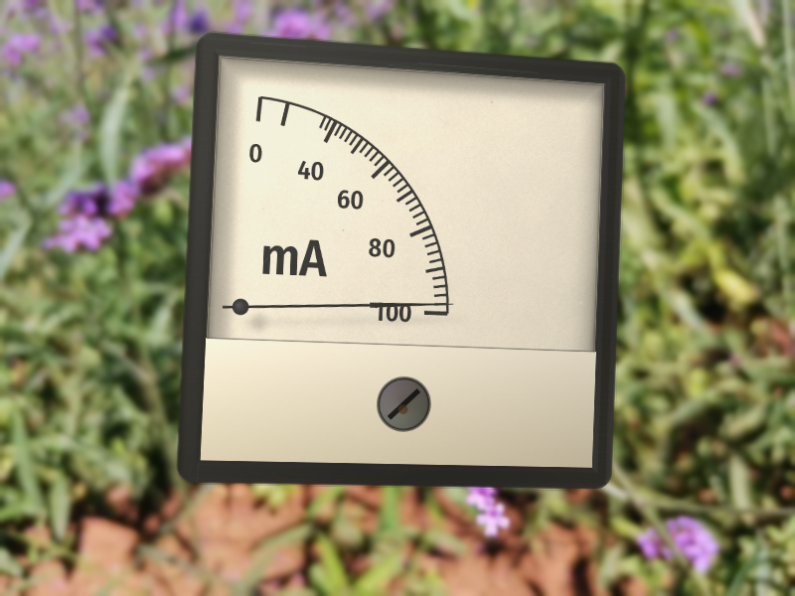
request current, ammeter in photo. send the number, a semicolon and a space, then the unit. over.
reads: 98; mA
